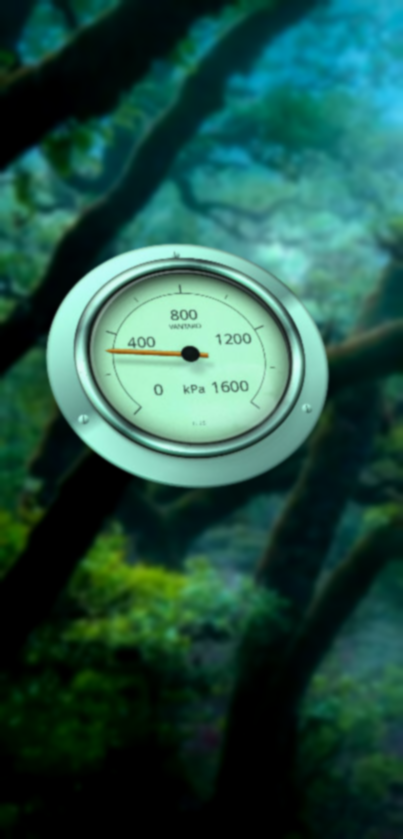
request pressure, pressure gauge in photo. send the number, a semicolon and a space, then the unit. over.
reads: 300; kPa
